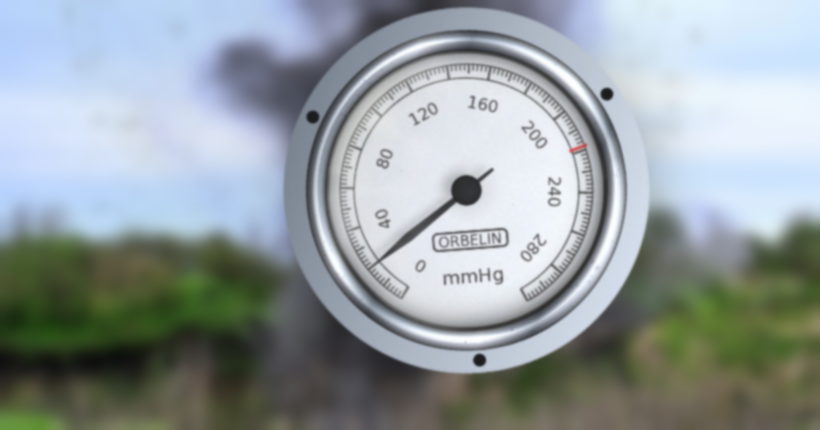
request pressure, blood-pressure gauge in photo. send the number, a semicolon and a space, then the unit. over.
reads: 20; mmHg
